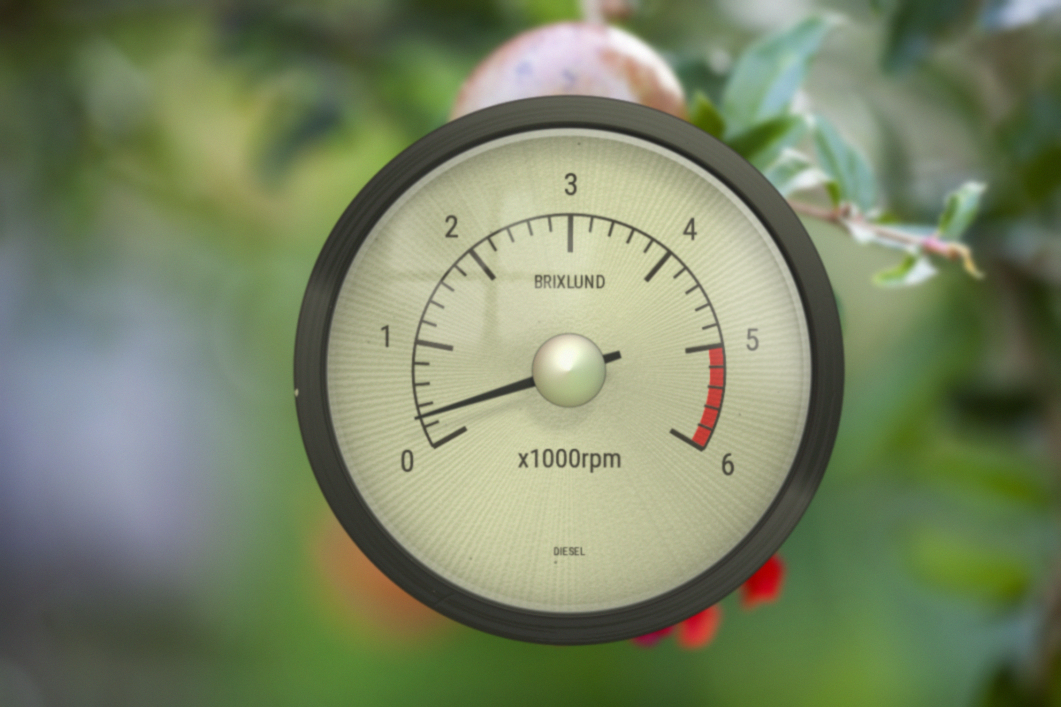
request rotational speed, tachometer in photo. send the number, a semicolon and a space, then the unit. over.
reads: 300; rpm
